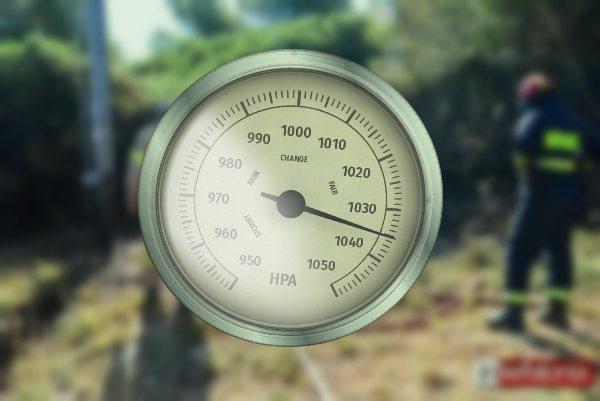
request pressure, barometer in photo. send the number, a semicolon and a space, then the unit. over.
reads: 1035; hPa
